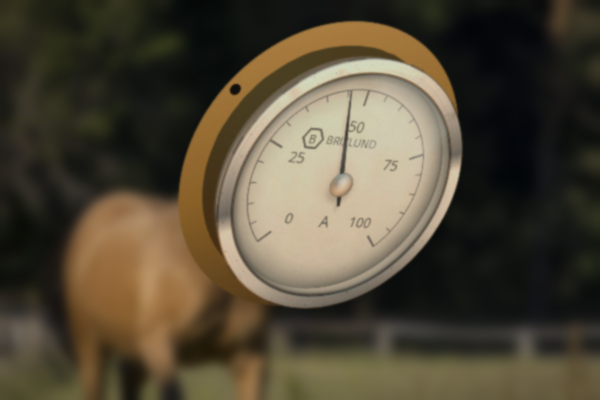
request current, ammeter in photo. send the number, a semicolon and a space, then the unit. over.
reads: 45; A
